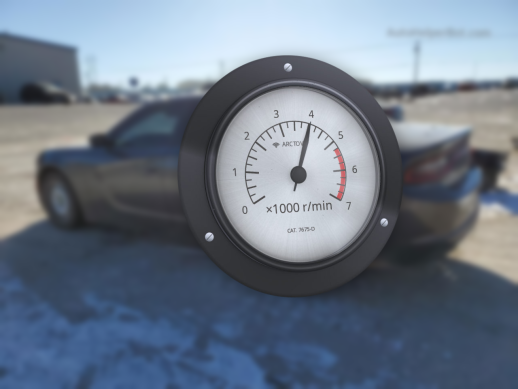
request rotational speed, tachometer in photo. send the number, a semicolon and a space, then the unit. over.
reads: 4000; rpm
